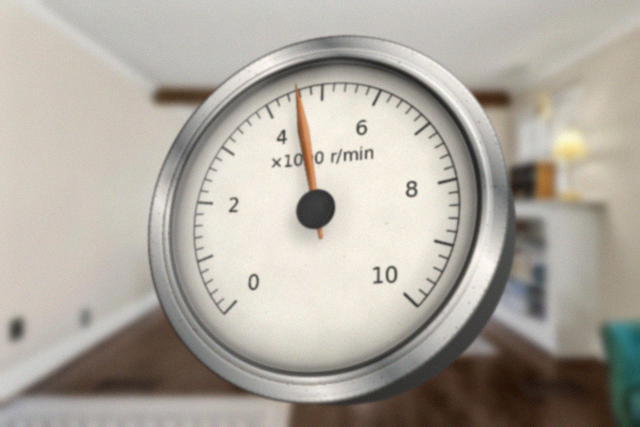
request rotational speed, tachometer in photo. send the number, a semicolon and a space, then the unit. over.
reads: 4600; rpm
